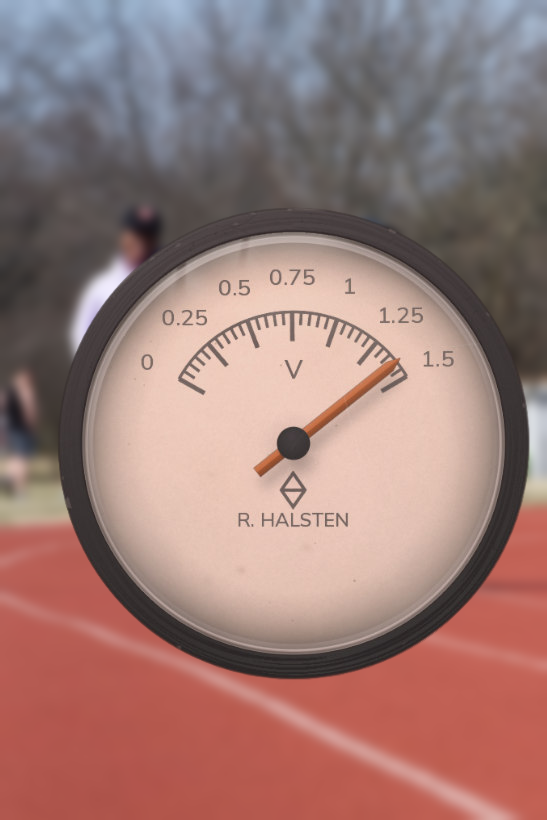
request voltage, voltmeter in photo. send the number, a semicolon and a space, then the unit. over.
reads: 1.4; V
